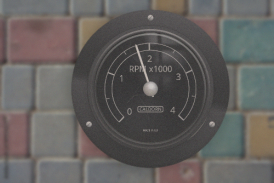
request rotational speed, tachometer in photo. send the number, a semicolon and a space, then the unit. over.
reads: 1750; rpm
